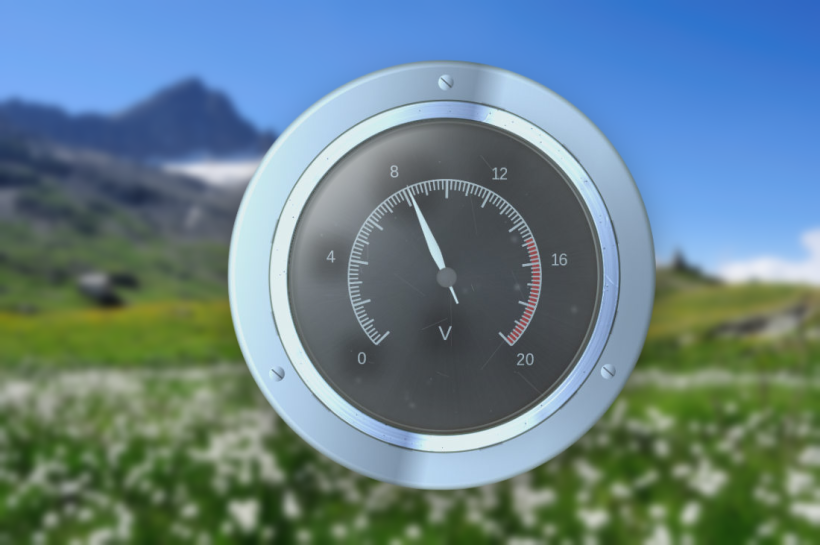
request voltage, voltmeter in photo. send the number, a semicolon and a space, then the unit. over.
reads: 8.2; V
